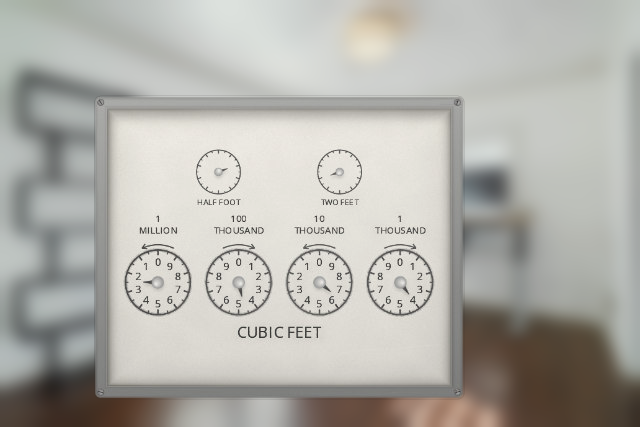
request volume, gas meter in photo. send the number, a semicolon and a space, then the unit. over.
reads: 246400; ft³
